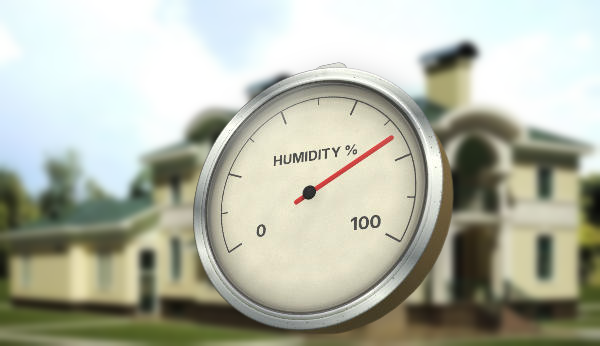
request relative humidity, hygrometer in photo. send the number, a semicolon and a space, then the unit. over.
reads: 75; %
